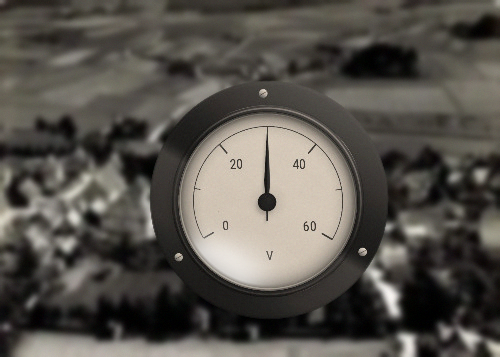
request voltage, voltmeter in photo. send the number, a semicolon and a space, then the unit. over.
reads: 30; V
